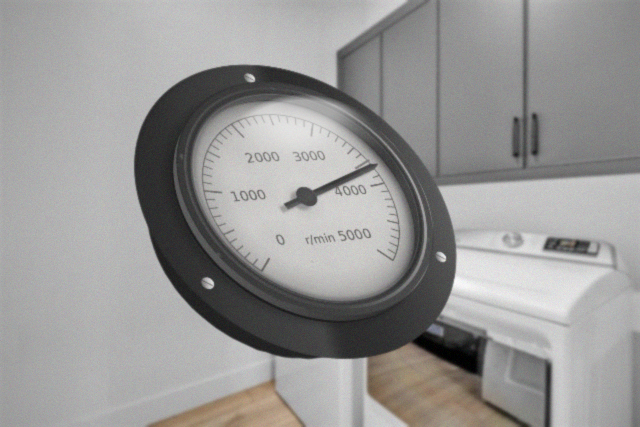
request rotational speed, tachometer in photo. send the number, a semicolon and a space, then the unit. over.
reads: 3800; rpm
